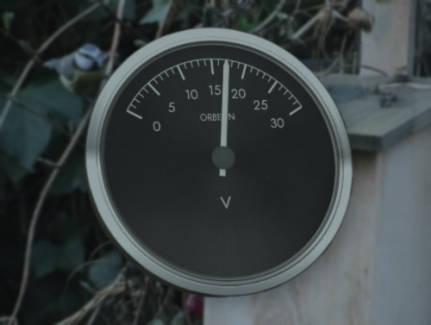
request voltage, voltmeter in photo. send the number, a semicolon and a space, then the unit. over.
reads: 17; V
